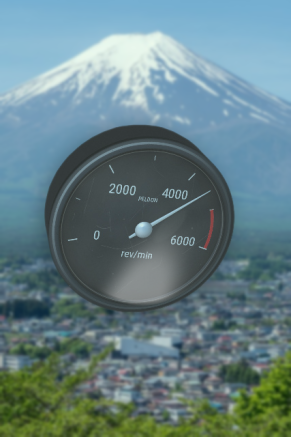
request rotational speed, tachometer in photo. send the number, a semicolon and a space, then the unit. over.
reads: 4500; rpm
